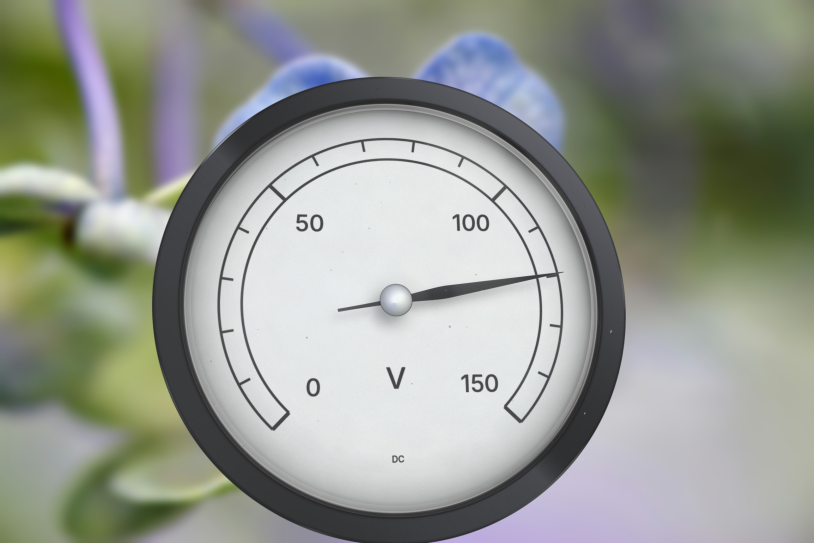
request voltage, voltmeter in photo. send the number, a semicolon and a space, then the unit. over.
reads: 120; V
